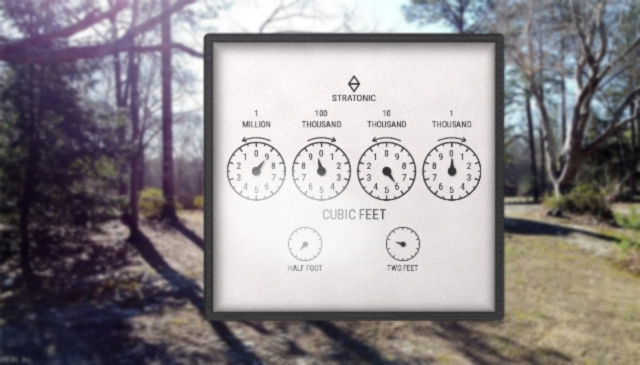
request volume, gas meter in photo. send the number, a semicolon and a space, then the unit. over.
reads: 896000; ft³
